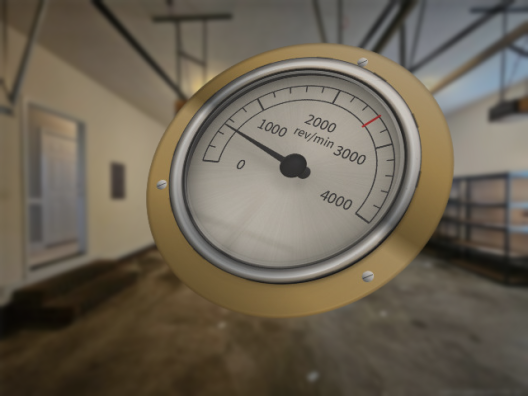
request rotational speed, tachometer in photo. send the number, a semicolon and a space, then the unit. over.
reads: 500; rpm
